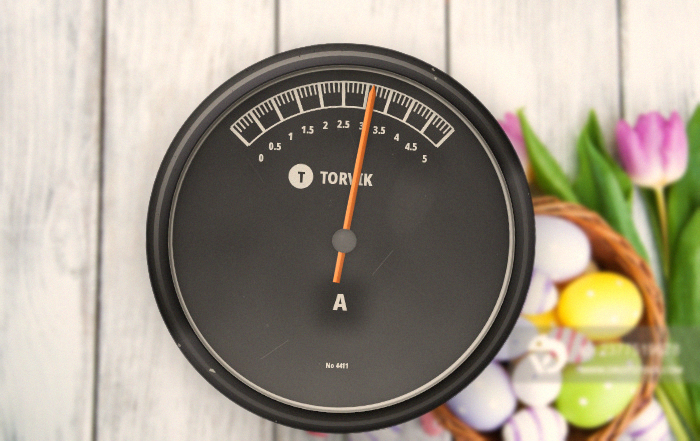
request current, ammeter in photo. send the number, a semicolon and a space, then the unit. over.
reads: 3.1; A
